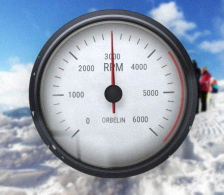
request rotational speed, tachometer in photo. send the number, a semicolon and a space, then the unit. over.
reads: 3000; rpm
